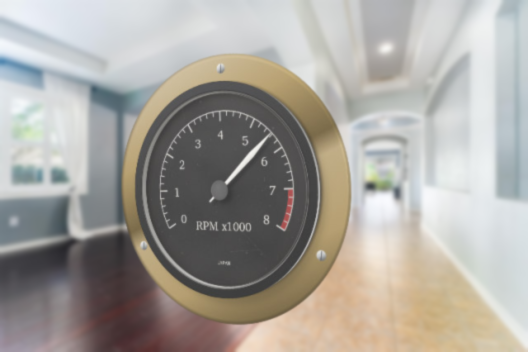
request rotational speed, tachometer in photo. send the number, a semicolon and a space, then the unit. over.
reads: 5600; rpm
